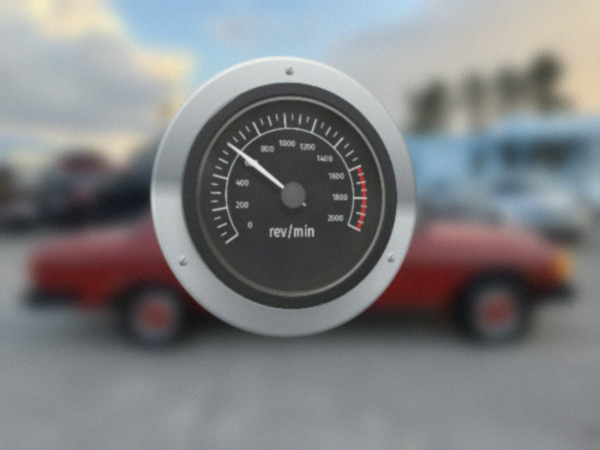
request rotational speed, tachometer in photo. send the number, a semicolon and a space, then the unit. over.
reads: 600; rpm
